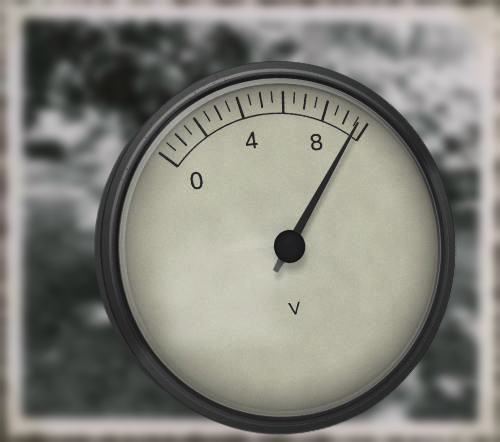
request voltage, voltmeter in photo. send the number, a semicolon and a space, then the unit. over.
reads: 9.5; V
